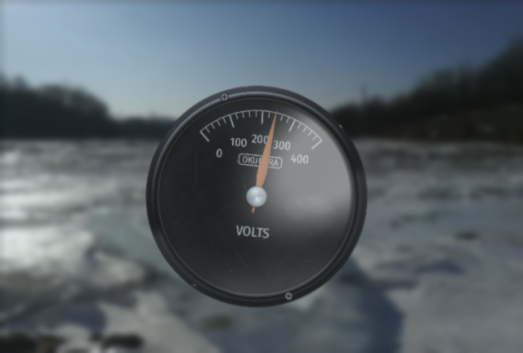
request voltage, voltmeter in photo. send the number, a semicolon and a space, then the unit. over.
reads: 240; V
